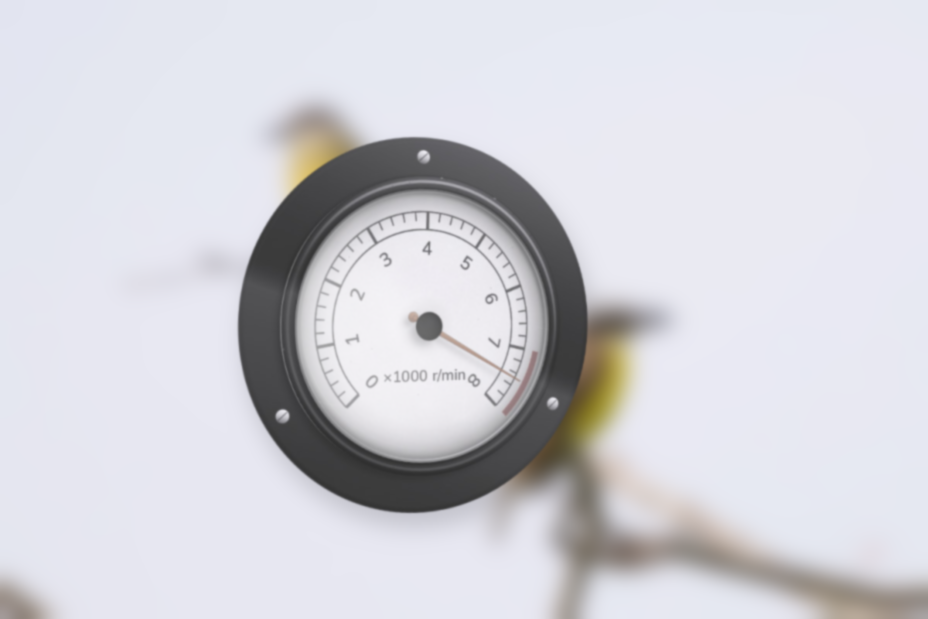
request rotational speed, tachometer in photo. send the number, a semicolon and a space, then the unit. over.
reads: 7500; rpm
